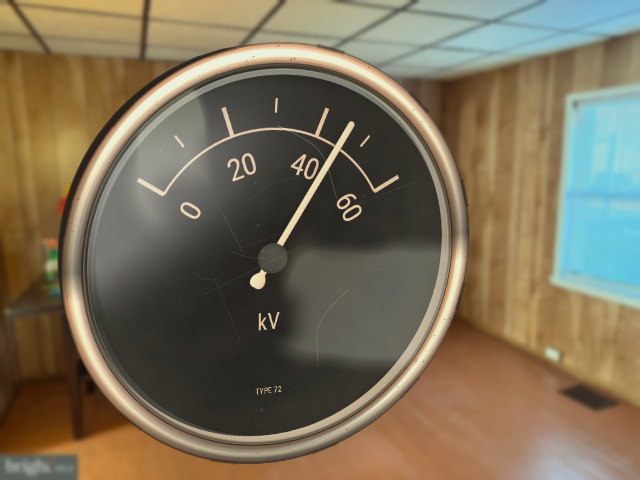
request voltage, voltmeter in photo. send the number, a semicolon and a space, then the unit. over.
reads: 45; kV
